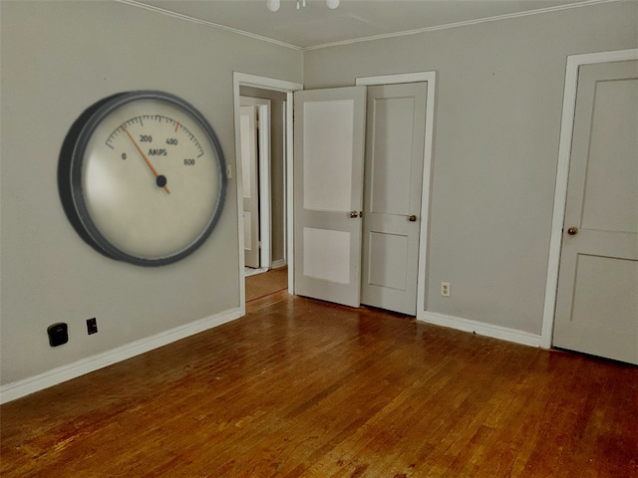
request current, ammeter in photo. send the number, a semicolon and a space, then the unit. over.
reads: 100; A
